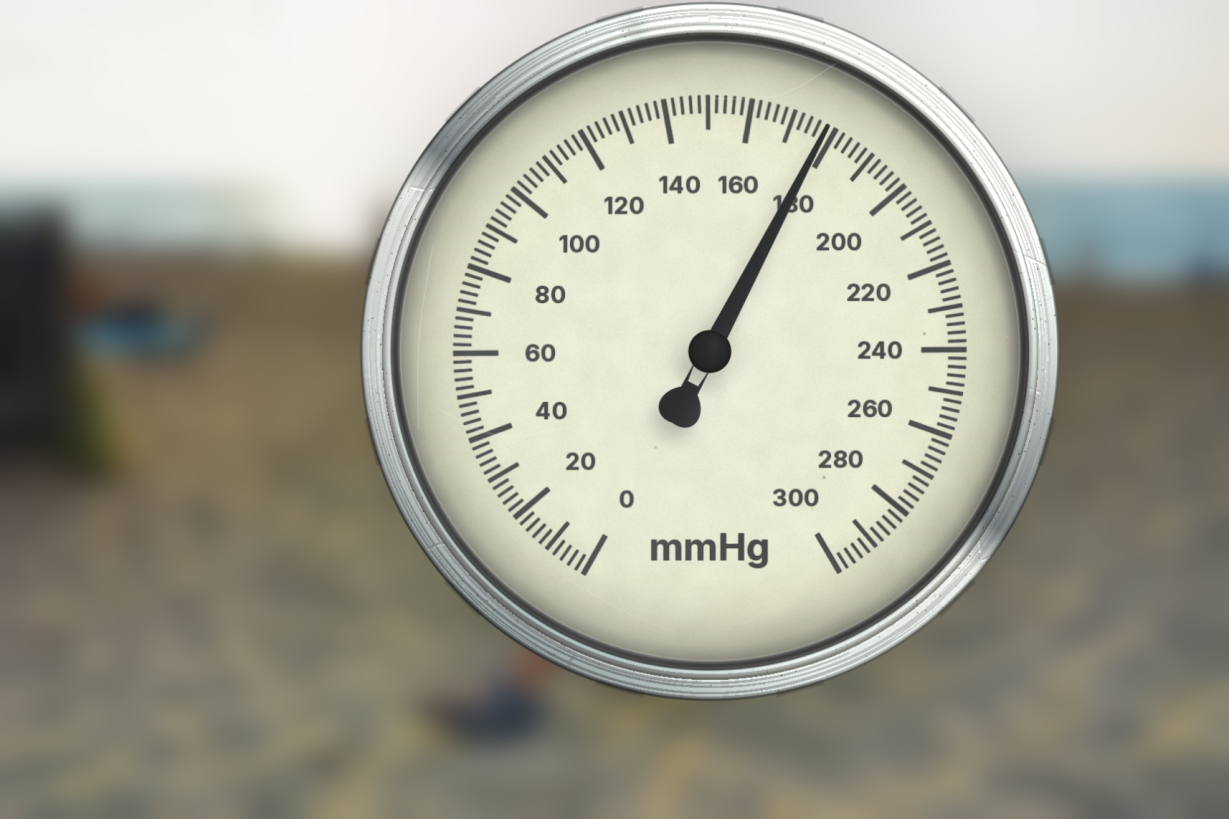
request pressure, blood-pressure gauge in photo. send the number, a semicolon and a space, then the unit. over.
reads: 178; mmHg
